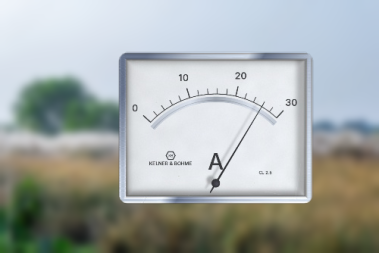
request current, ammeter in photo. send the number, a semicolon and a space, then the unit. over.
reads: 26; A
